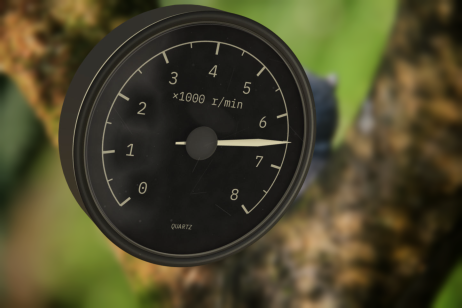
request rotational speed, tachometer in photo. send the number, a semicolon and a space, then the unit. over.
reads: 6500; rpm
